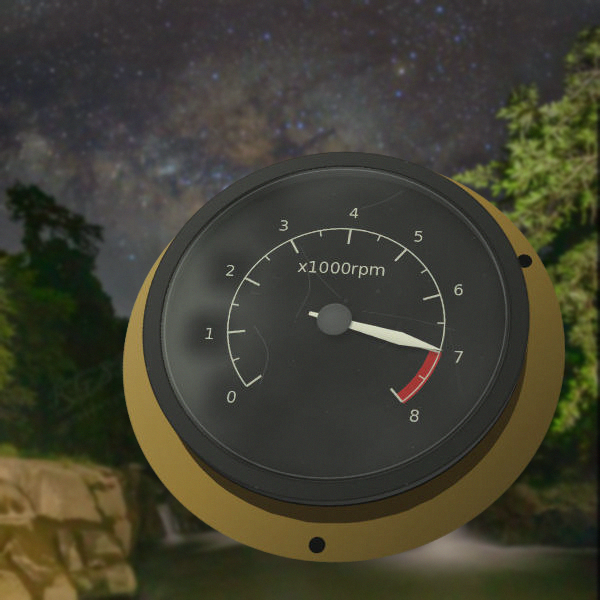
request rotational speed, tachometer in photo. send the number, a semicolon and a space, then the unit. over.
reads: 7000; rpm
